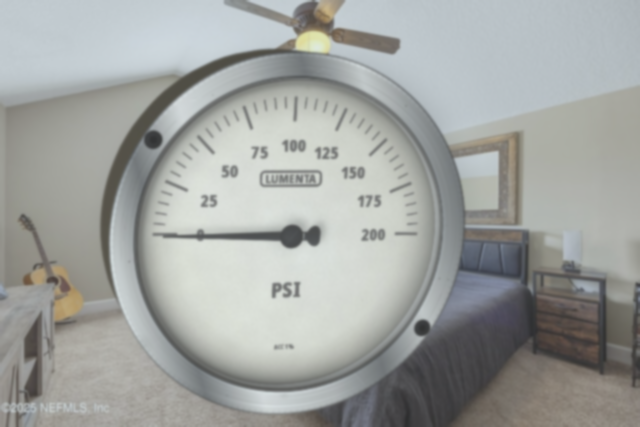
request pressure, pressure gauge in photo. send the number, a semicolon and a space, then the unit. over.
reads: 0; psi
